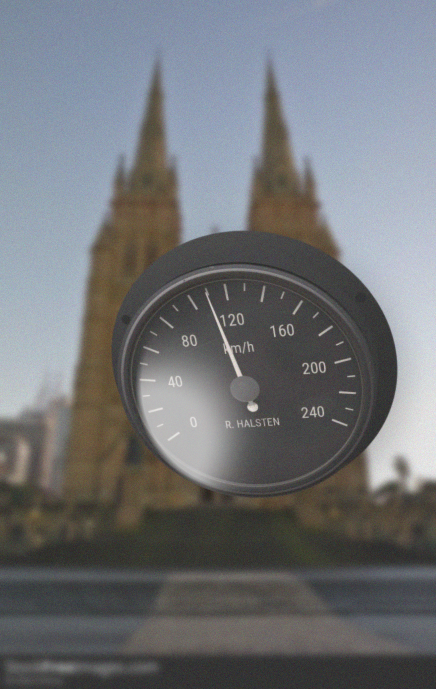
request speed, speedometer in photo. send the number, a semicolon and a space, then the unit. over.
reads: 110; km/h
